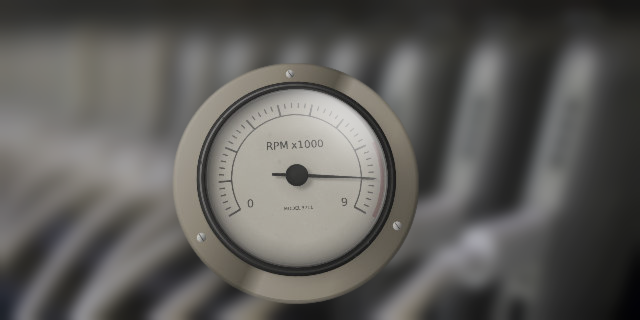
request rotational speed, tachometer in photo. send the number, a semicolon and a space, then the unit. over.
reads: 8000; rpm
